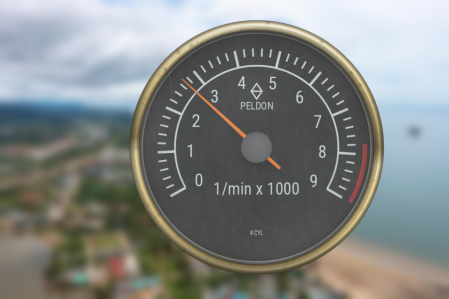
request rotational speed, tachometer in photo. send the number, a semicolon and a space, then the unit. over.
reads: 2700; rpm
